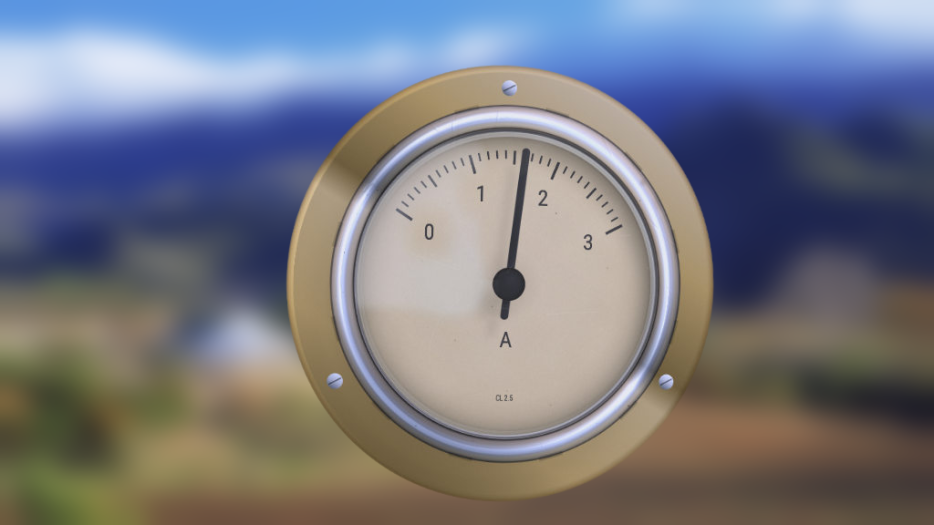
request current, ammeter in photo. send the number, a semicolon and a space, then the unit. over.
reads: 1.6; A
